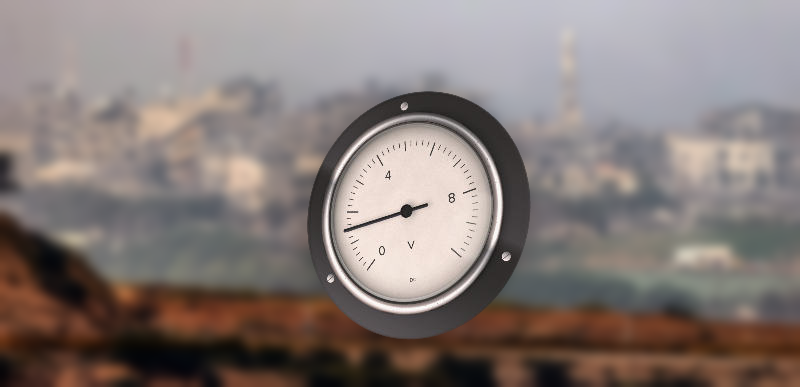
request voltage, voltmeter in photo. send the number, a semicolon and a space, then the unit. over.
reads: 1.4; V
